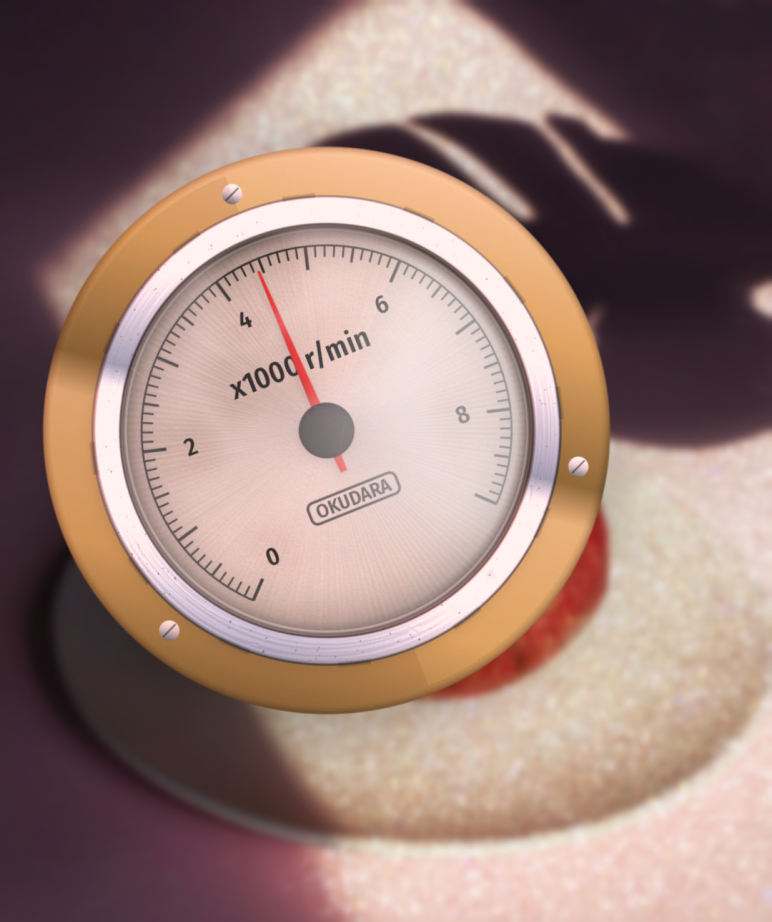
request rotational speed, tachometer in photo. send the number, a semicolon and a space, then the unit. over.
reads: 4450; rpm
